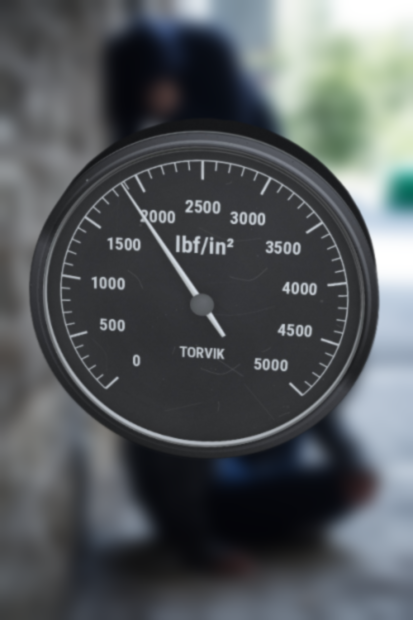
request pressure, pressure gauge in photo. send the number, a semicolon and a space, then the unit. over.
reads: 1900; psi
